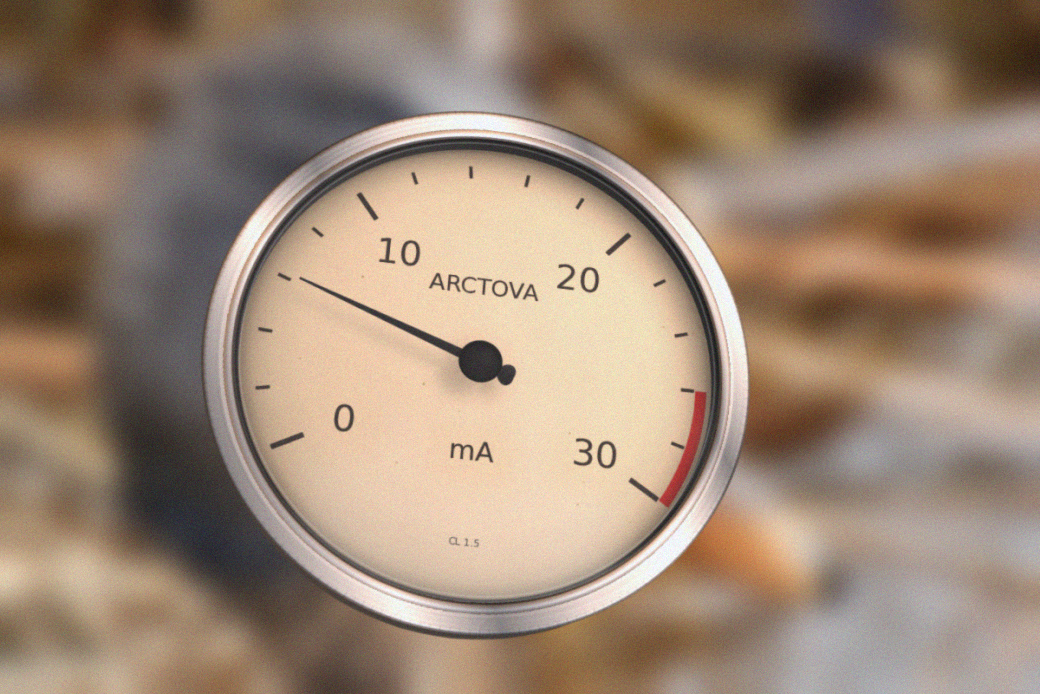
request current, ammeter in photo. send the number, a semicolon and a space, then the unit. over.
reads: 6; mA
